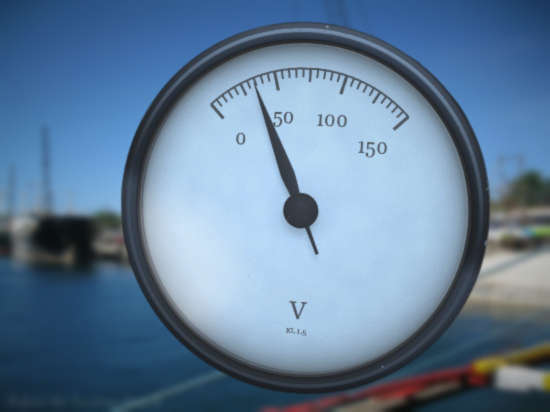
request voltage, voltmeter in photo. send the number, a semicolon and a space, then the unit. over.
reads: 35; V
